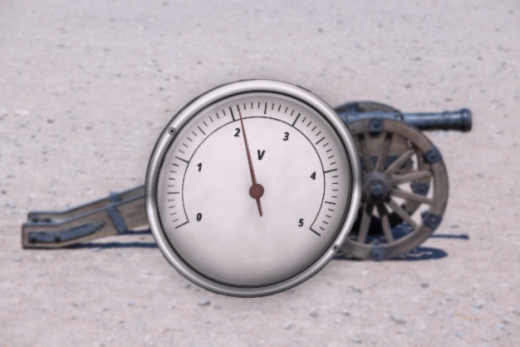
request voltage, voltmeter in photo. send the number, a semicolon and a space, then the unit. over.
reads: 2.1; V
